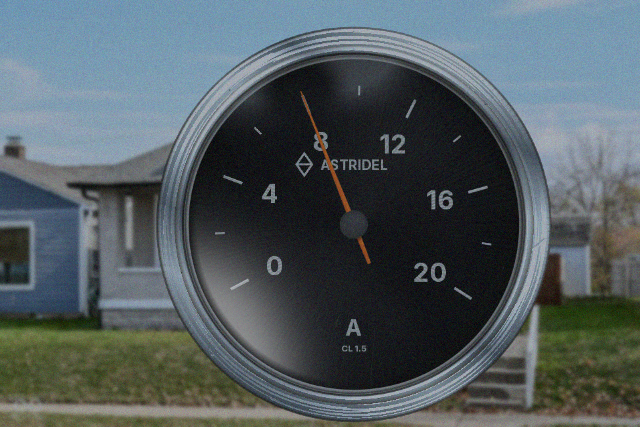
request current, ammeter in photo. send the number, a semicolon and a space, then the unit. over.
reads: 8; A
